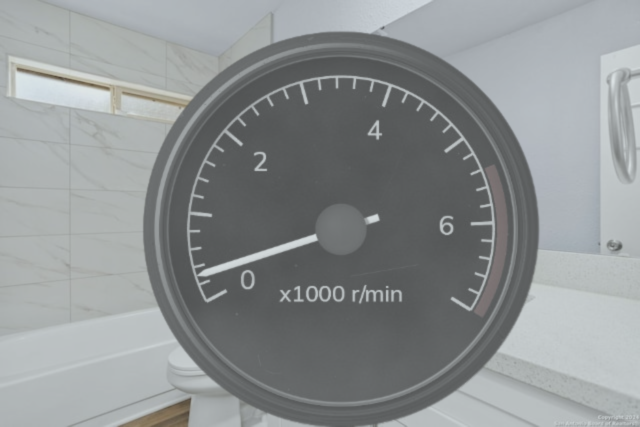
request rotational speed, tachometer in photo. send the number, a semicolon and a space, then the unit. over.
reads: 300; rpm
